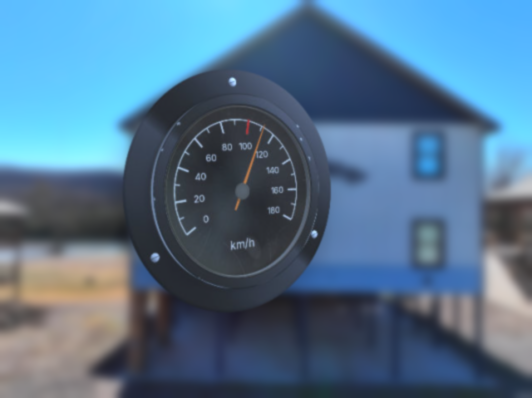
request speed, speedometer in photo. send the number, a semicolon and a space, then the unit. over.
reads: 110; km/h
